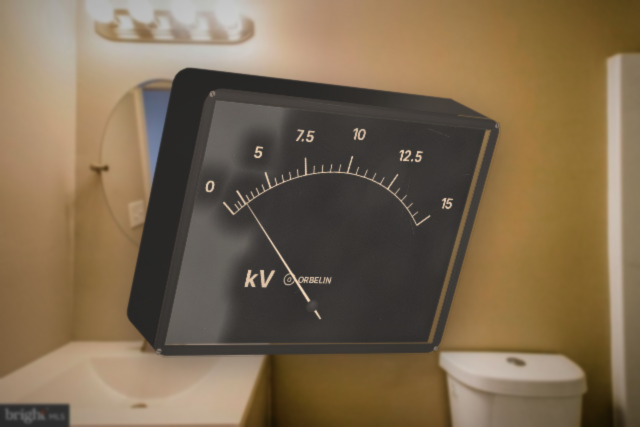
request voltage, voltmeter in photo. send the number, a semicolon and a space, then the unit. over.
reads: 2.5; kV
